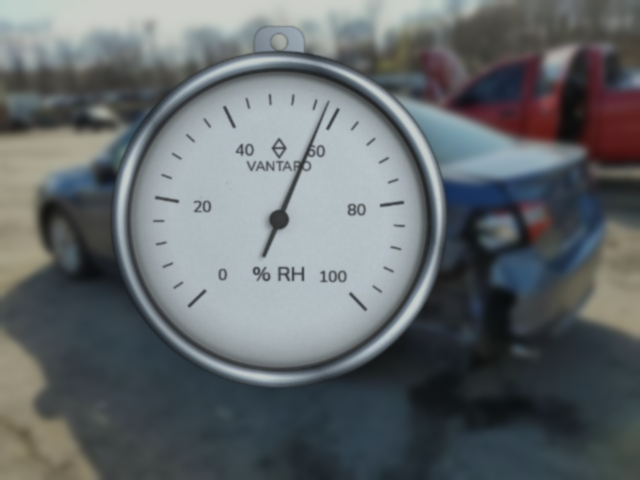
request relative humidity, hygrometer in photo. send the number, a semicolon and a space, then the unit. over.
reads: 58; %
